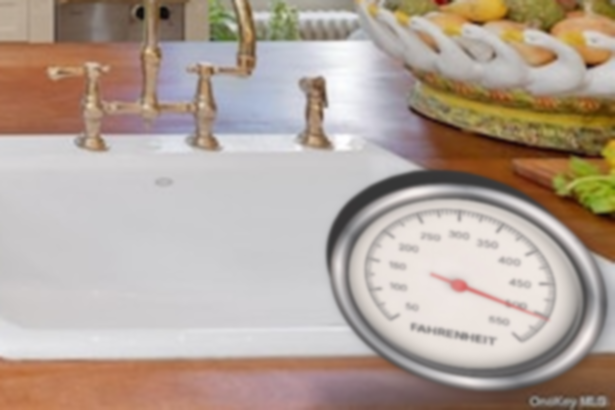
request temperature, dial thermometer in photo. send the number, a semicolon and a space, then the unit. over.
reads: 500; °F
